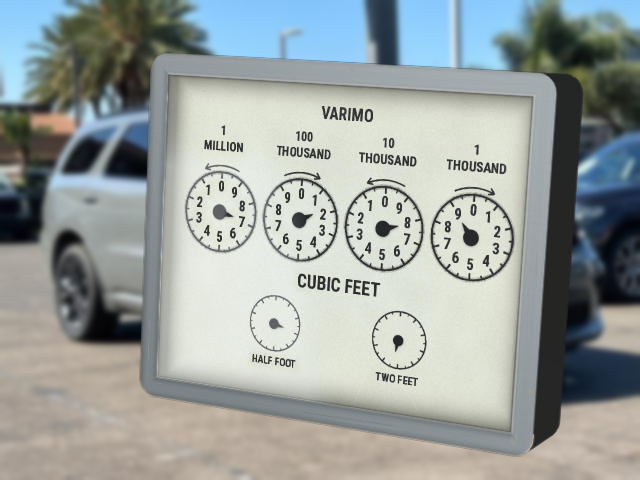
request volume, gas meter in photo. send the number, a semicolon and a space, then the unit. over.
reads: 717900; ft³
